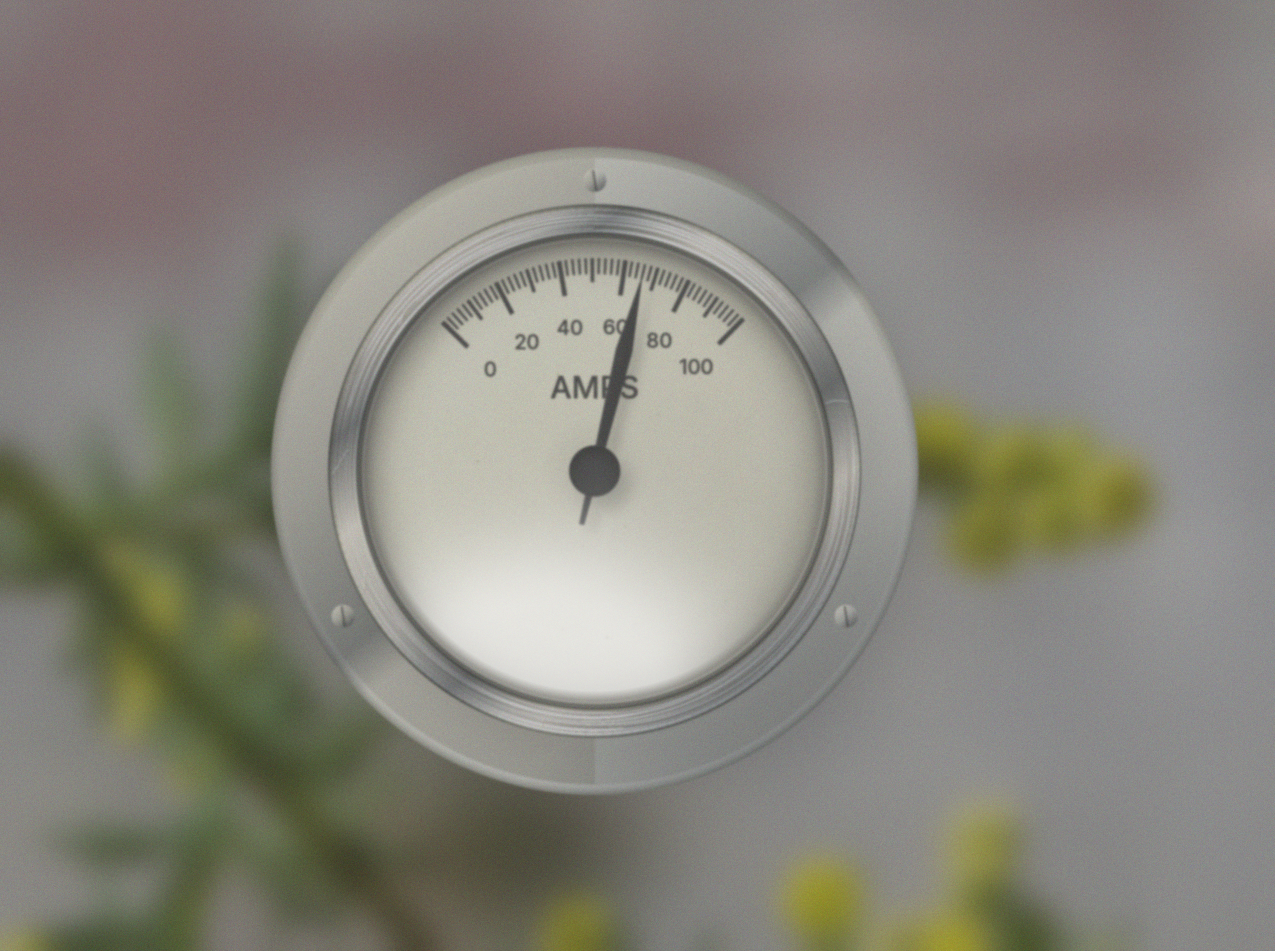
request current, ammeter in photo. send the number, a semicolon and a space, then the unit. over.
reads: 66; A
